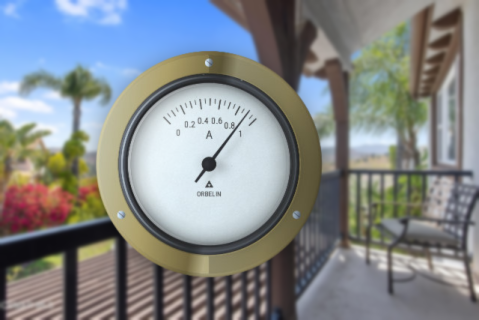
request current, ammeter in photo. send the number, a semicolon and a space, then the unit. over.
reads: 0.9; A
